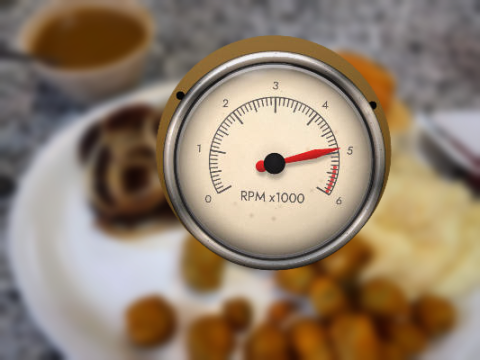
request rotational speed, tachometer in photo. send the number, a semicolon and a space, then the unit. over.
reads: 4900; rpm
